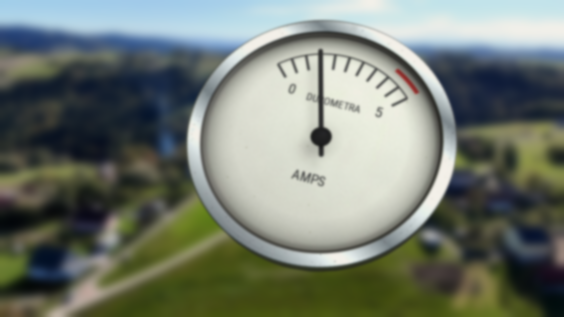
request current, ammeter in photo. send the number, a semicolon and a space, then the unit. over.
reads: 1.5; A
